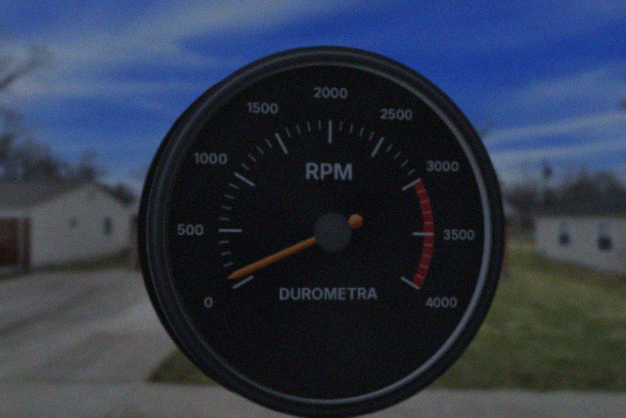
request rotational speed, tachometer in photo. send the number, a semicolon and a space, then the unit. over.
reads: 100; rpm
